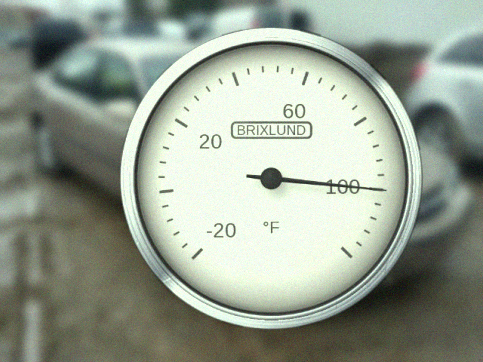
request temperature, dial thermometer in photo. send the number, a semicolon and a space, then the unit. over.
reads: 100; °F
